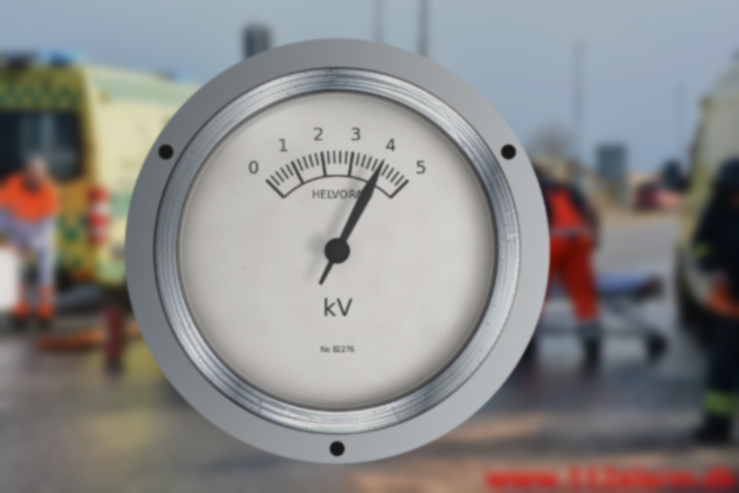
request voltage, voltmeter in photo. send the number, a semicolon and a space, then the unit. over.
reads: 4; kV
